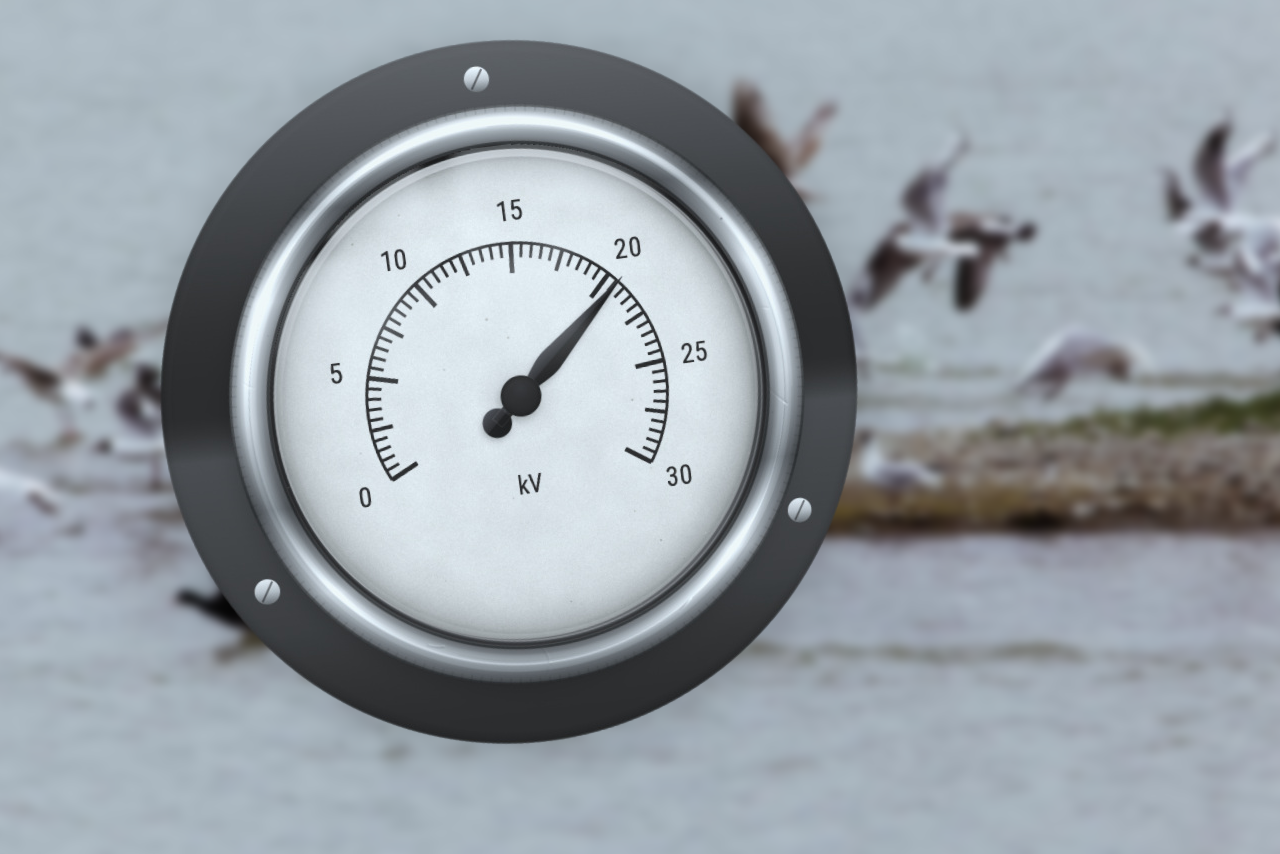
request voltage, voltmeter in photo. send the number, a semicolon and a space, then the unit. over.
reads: 20.5; kV
